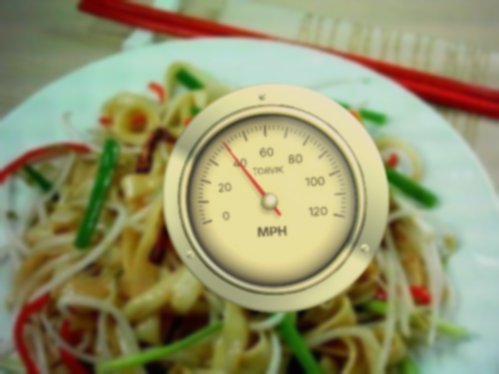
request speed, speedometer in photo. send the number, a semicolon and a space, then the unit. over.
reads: 40; mph
